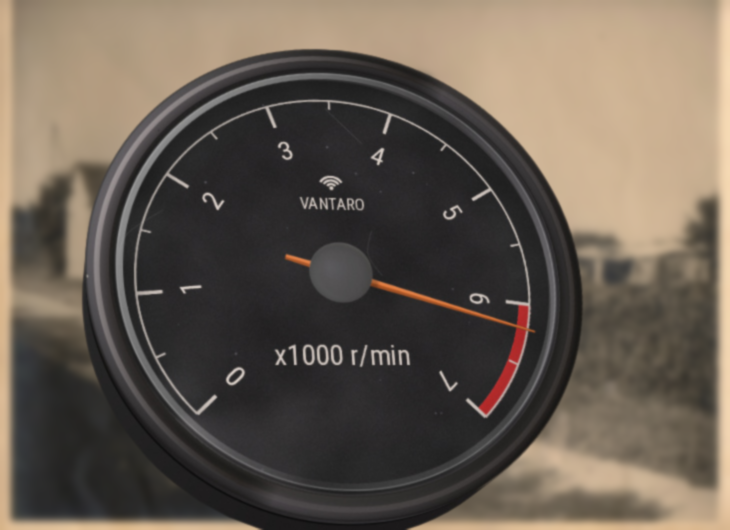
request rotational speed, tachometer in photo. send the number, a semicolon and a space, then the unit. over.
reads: 6250; rpm
